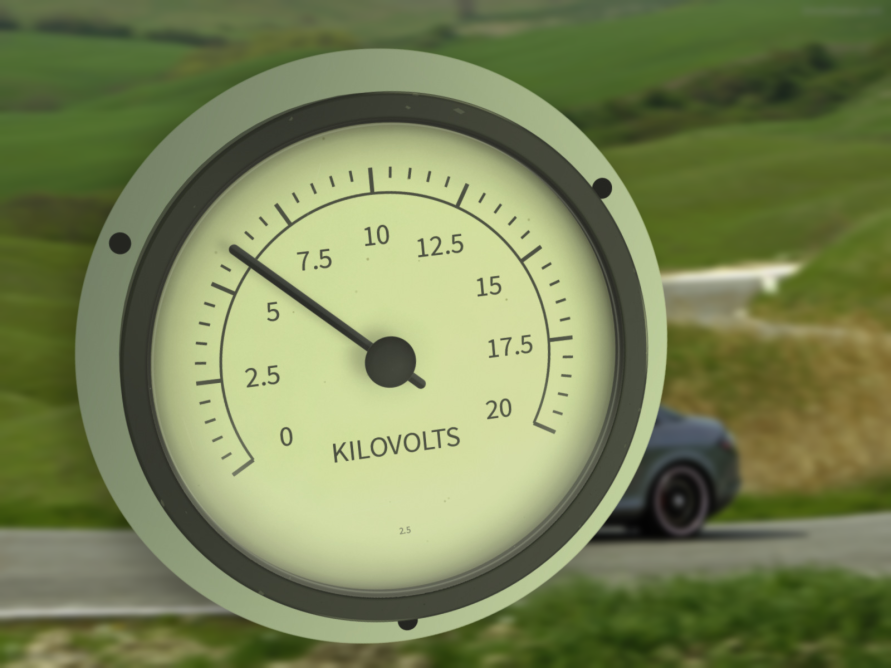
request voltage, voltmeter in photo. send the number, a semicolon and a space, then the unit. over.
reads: 6; kV
